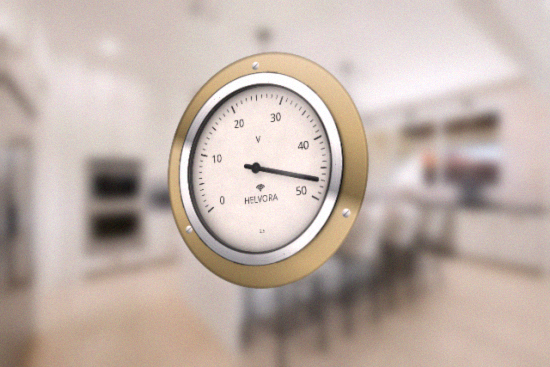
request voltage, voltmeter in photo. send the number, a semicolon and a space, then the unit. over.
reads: 47; V
